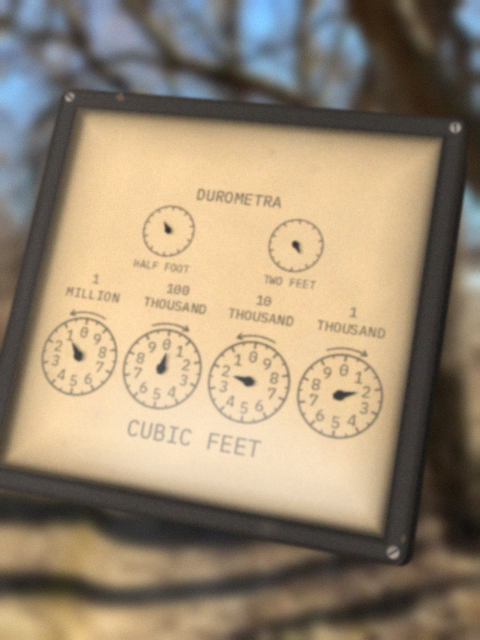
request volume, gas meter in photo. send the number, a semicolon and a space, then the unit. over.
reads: 102200; ft³
